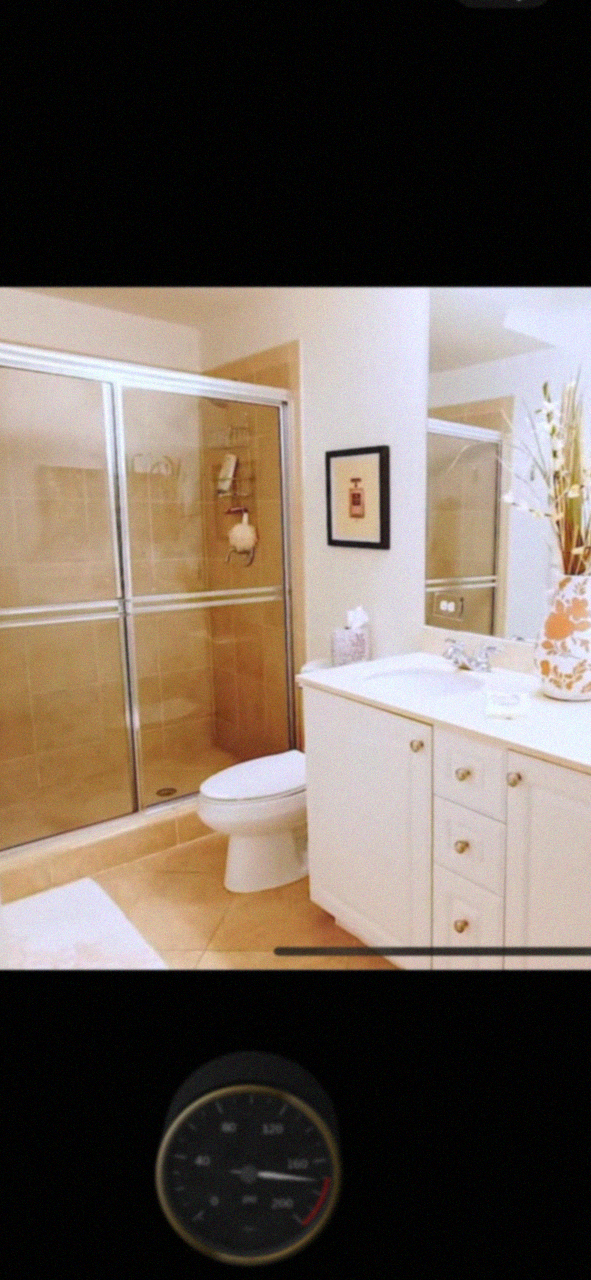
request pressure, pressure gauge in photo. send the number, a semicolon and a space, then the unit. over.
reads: 170; psi
